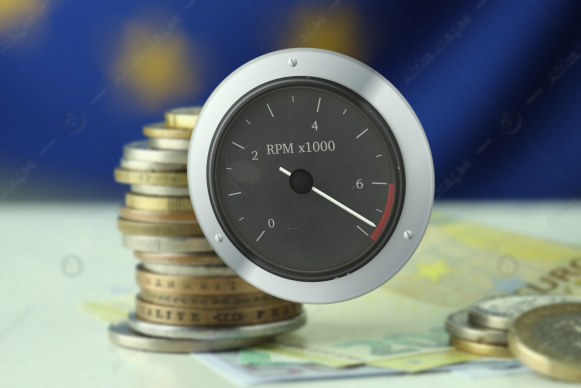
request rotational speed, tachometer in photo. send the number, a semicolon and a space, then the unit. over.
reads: 6750; rpm
